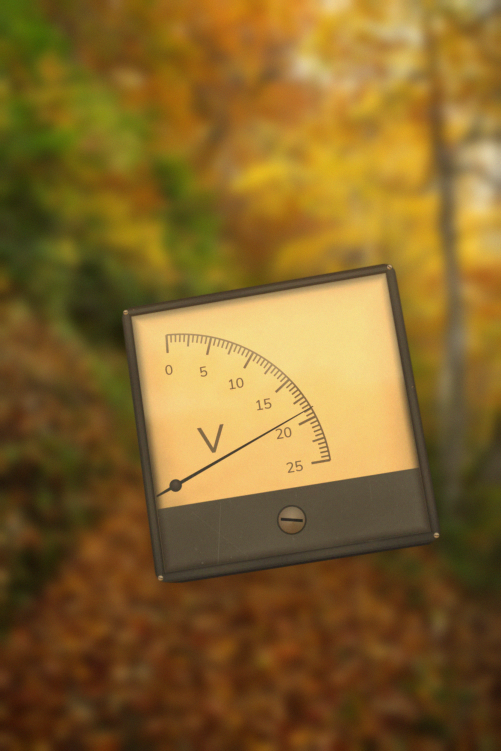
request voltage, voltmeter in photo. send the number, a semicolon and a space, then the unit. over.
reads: 19; V
